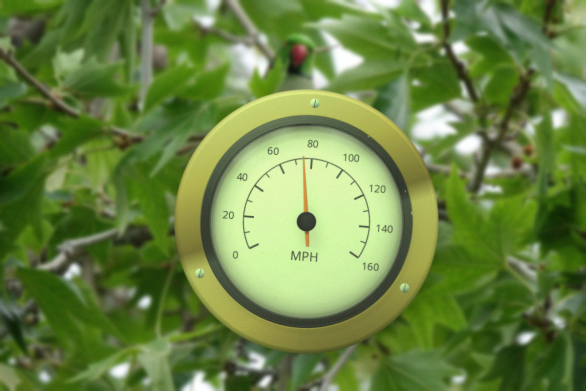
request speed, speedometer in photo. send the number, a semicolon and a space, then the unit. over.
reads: 75; mph
